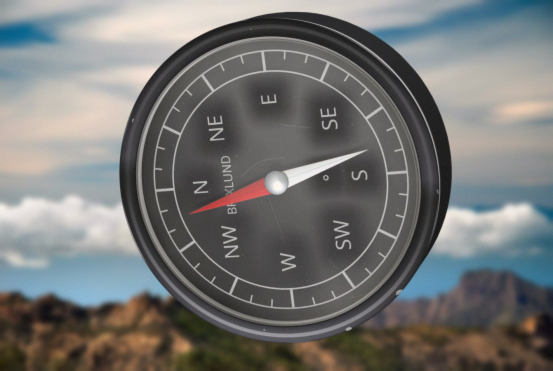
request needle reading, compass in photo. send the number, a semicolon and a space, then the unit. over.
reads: 345; °
